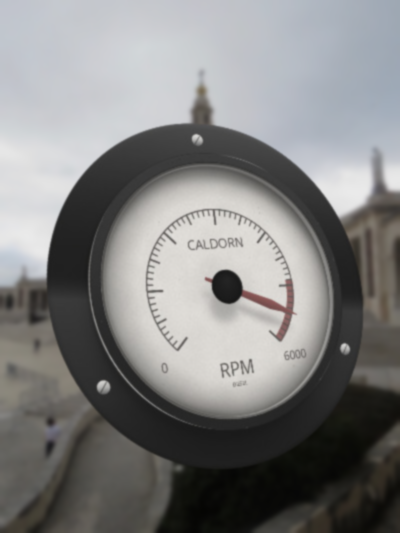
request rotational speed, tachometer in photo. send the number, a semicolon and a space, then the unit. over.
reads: 5500; rpm
